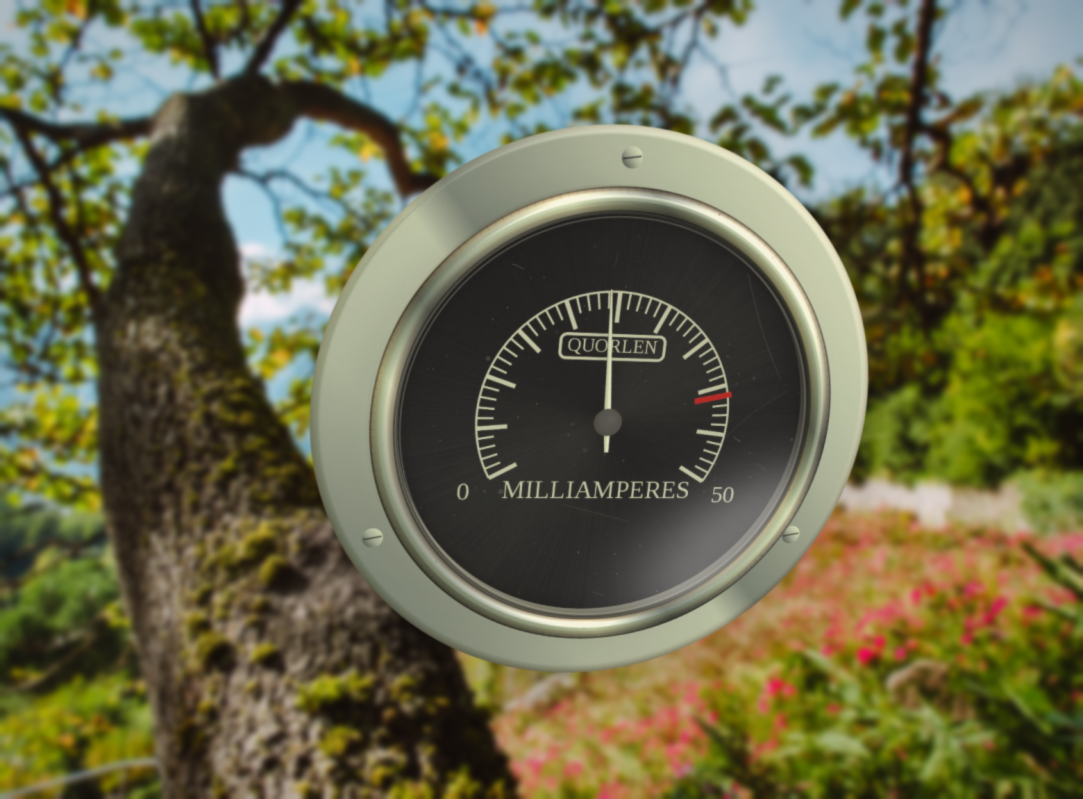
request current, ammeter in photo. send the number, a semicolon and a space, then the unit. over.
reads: 24; mA
